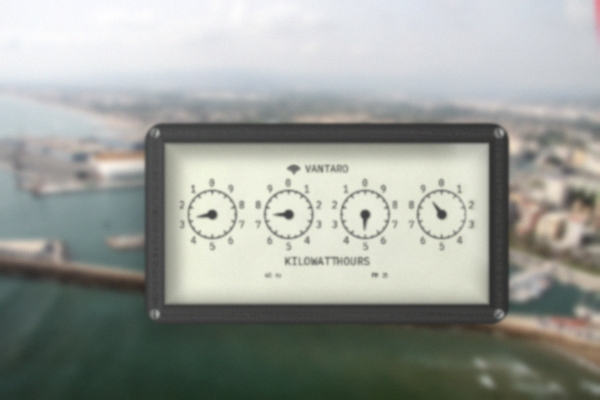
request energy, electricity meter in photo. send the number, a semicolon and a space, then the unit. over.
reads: 2749; kWh
